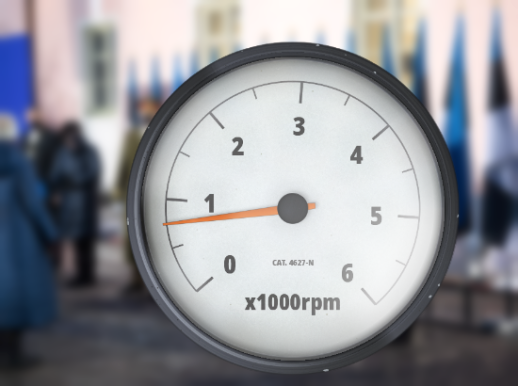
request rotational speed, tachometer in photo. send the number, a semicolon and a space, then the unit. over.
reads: 750; rpm
